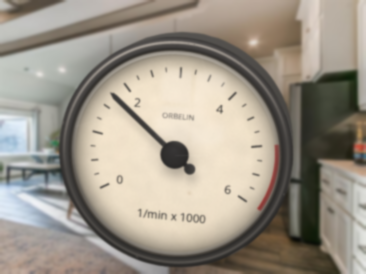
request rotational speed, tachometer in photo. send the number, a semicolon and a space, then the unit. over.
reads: 1750; rpm
